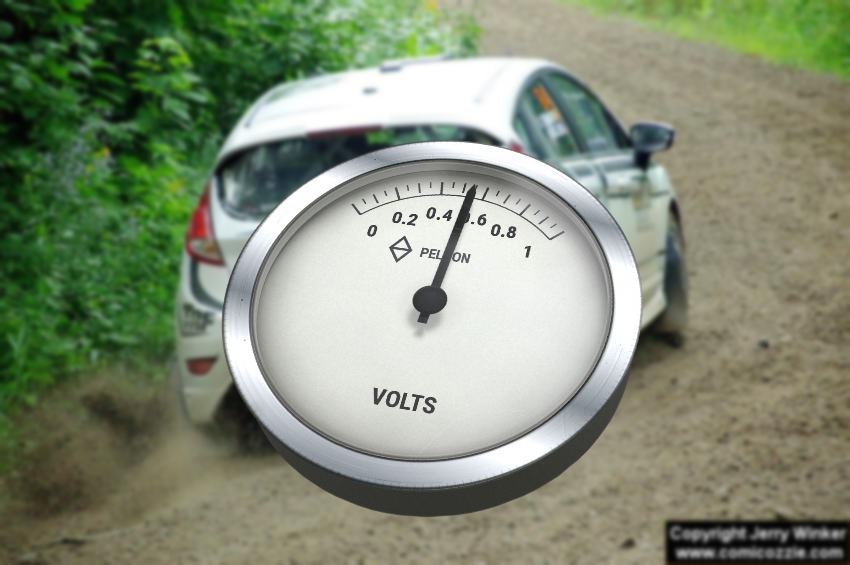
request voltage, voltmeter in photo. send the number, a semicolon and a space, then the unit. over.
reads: 0.55; V
